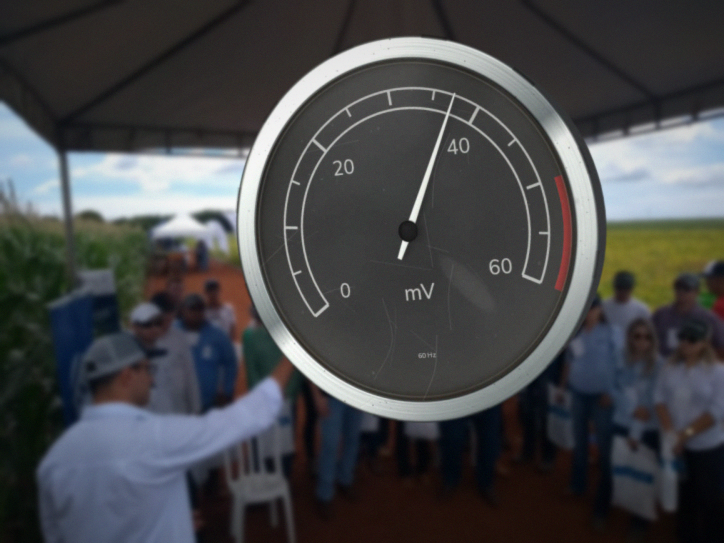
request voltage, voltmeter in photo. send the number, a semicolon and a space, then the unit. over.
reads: 37.5; mV
